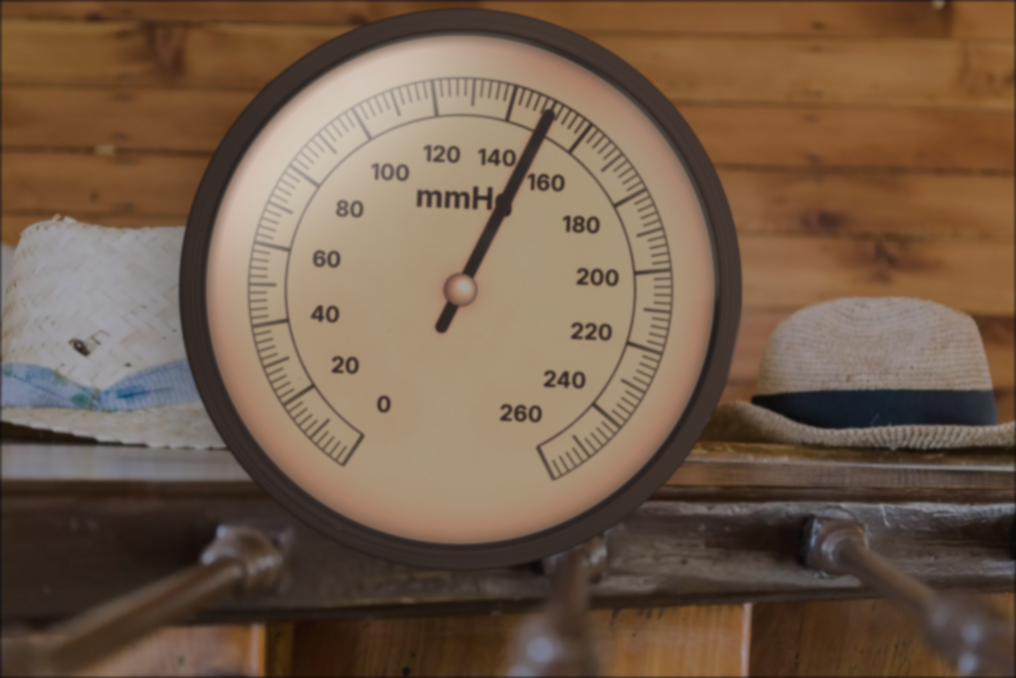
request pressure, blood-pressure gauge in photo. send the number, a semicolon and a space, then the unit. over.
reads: 150; mmHg
